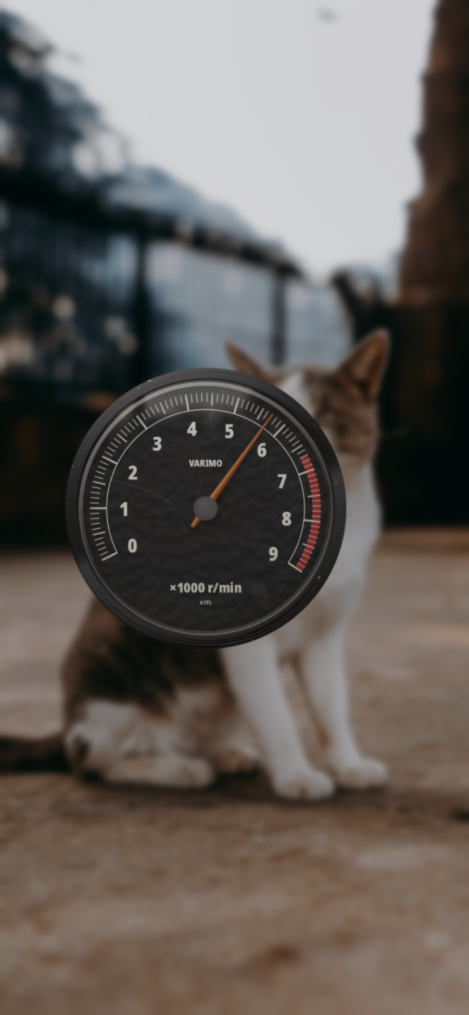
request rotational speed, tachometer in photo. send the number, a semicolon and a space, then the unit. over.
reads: 5700; rpm
